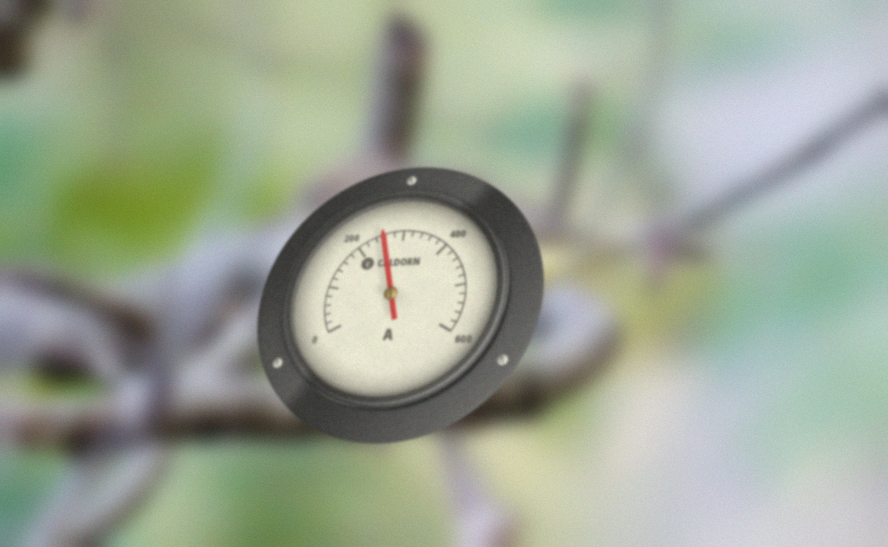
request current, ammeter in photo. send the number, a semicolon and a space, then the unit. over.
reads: 260; A
